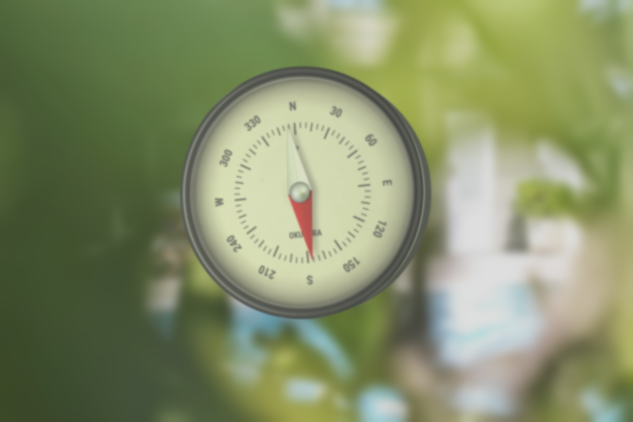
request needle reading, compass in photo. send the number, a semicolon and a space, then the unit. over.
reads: 175; °
